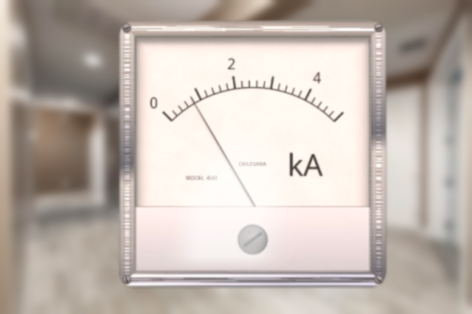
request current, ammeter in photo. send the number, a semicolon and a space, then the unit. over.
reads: 0.8; kA
